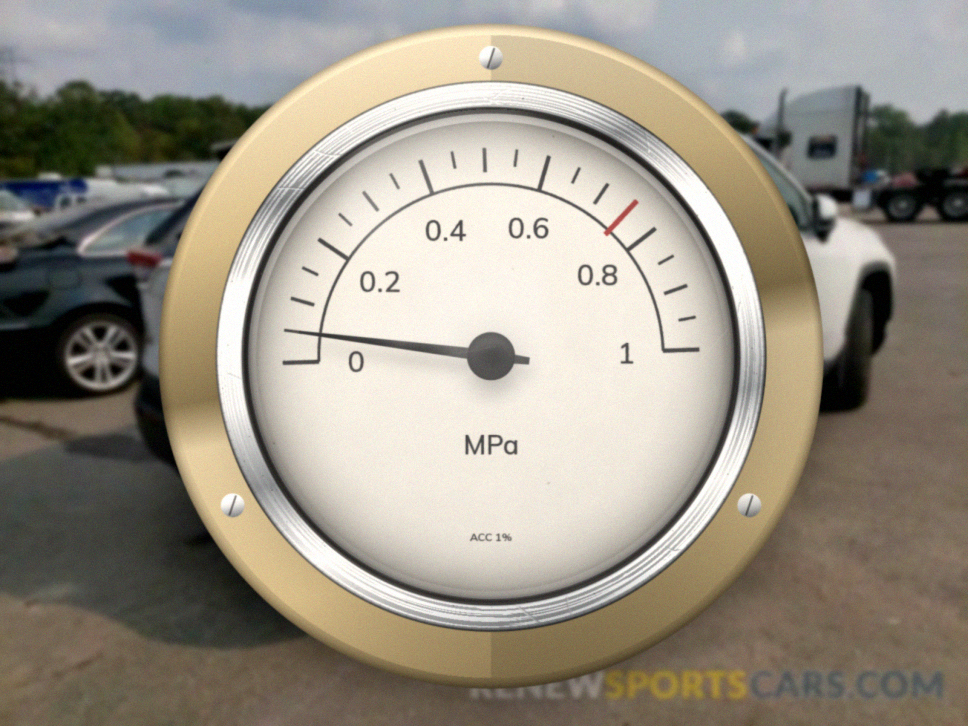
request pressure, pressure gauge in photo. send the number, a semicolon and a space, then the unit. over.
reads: 0.05; MPa
